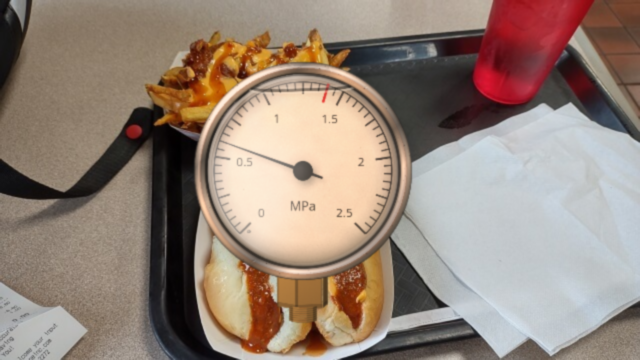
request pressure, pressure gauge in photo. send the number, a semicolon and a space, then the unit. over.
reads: 0.6; MPa
